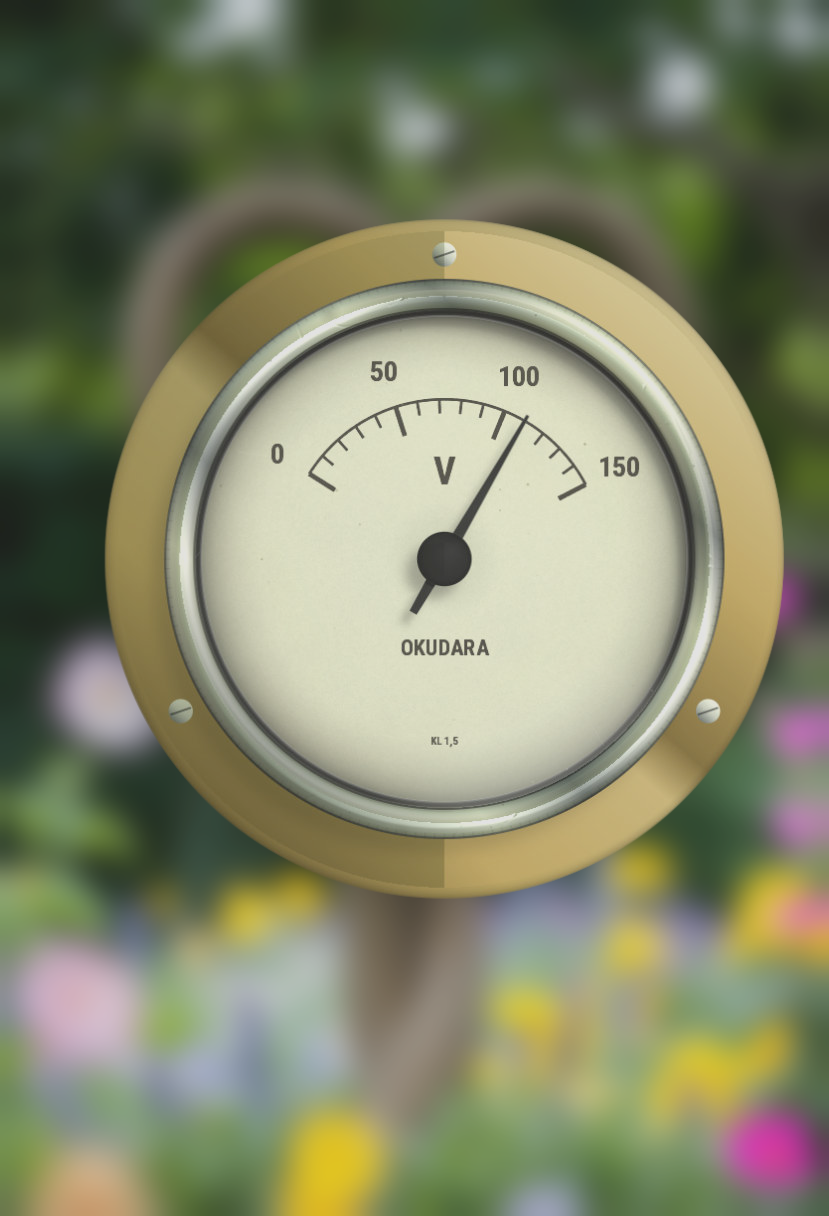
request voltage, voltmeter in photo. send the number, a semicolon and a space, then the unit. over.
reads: 110; V
